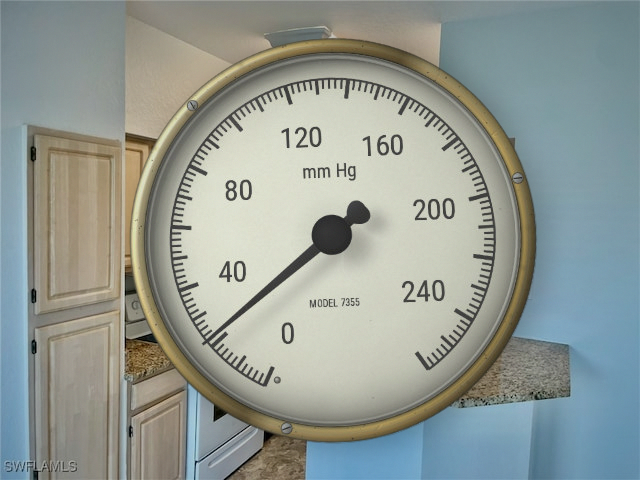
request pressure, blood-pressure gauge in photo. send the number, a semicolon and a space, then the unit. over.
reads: 22; mmHg
